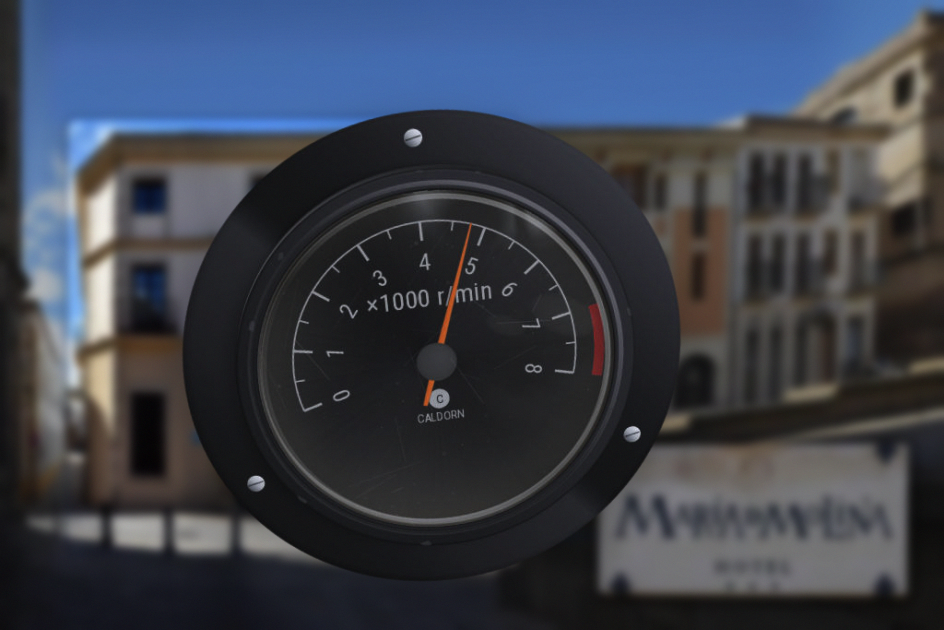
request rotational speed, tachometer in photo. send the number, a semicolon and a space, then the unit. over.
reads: 4750; rpm
